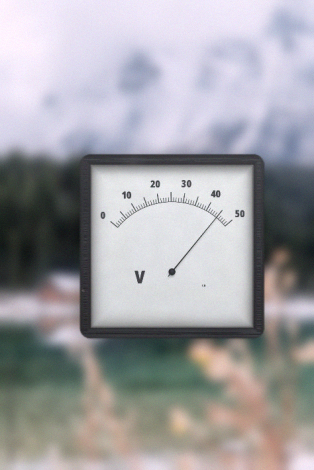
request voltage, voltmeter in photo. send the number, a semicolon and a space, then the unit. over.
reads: 45; V
